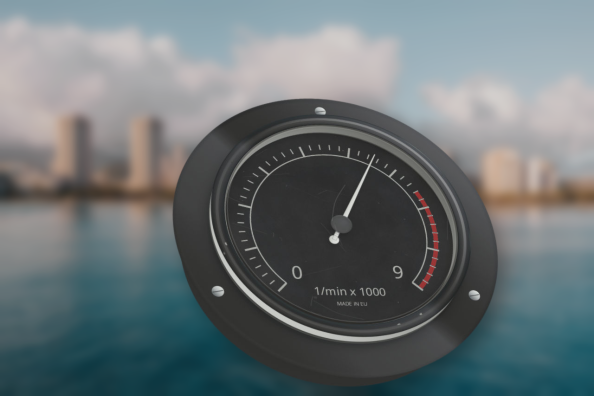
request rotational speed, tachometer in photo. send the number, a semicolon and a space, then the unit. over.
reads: 5500; rpm
